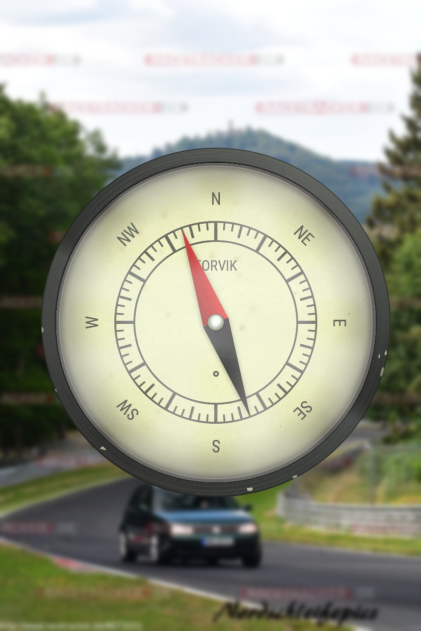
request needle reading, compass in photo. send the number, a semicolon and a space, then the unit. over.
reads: 340; °
